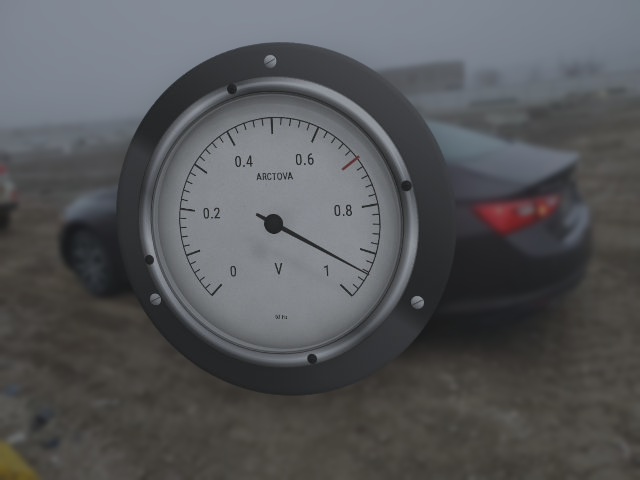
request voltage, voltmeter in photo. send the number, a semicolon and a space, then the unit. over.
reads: 0.94; V
